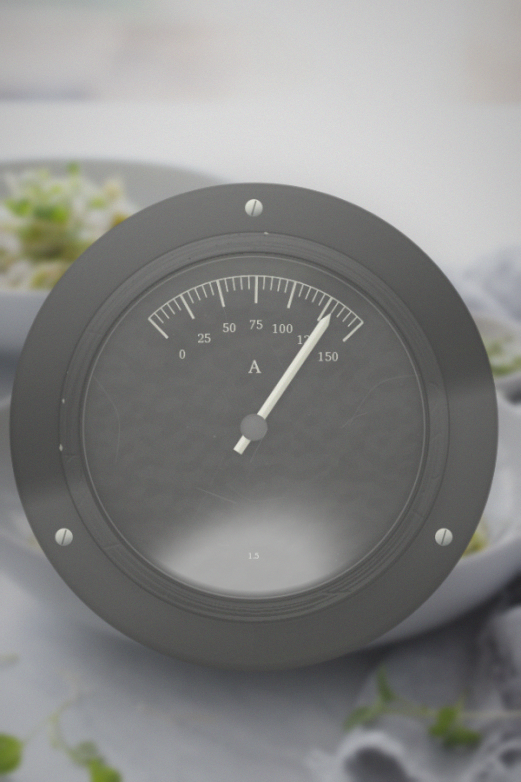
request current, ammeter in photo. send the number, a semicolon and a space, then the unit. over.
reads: 130; A
